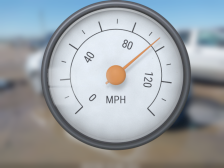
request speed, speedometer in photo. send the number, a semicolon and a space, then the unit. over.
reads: 95; mph
